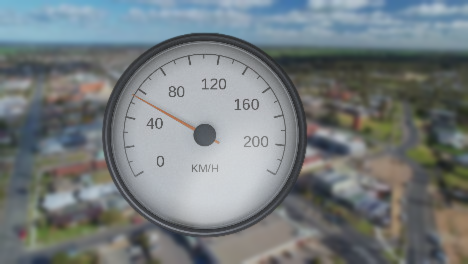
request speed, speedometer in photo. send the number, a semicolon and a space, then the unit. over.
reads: 55; km/h
